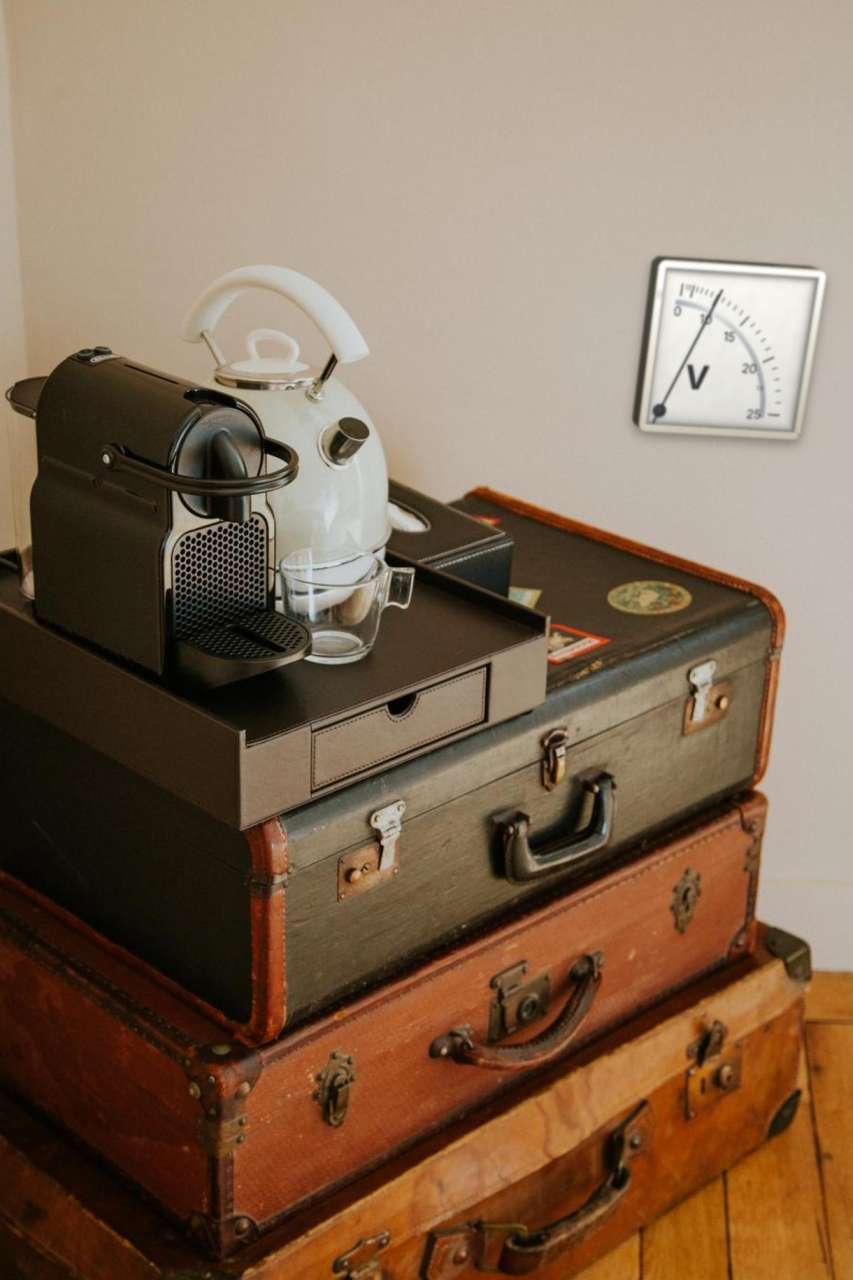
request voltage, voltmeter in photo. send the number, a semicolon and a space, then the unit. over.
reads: 10; V
